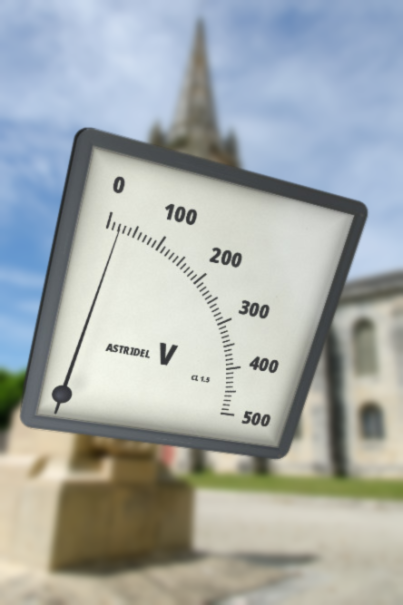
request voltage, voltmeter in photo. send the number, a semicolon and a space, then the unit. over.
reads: 20; V
